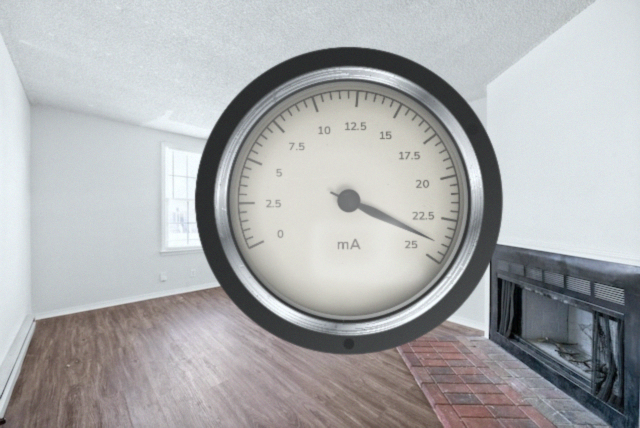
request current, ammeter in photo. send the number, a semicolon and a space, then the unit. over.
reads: 24; mA
